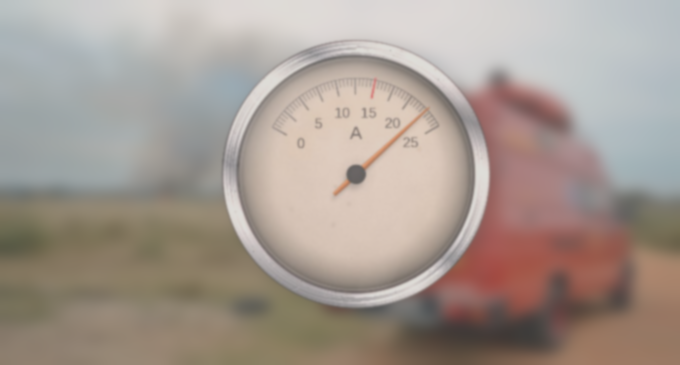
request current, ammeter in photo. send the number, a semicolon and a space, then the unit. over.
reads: 22.5; A
